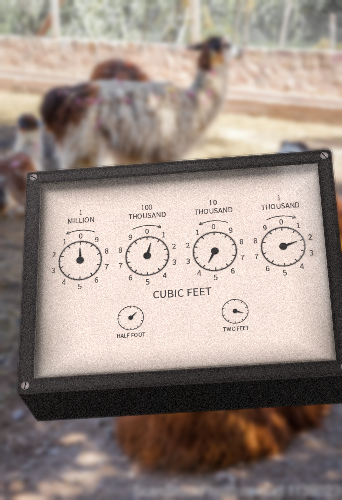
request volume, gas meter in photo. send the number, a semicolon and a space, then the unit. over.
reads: 4200; ft³
